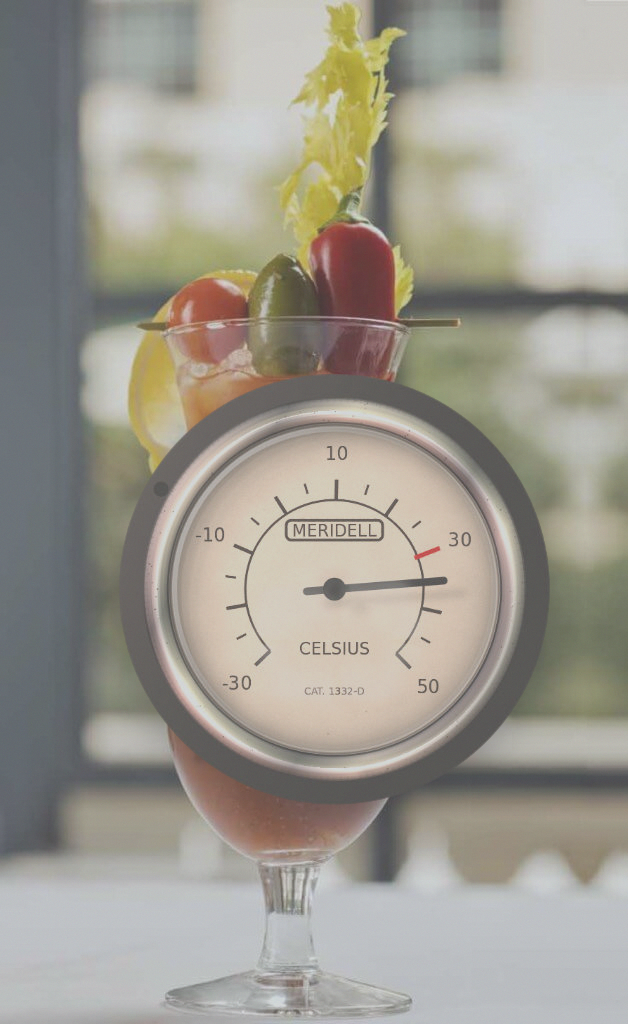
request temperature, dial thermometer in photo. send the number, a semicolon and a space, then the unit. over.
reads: 35; °C
